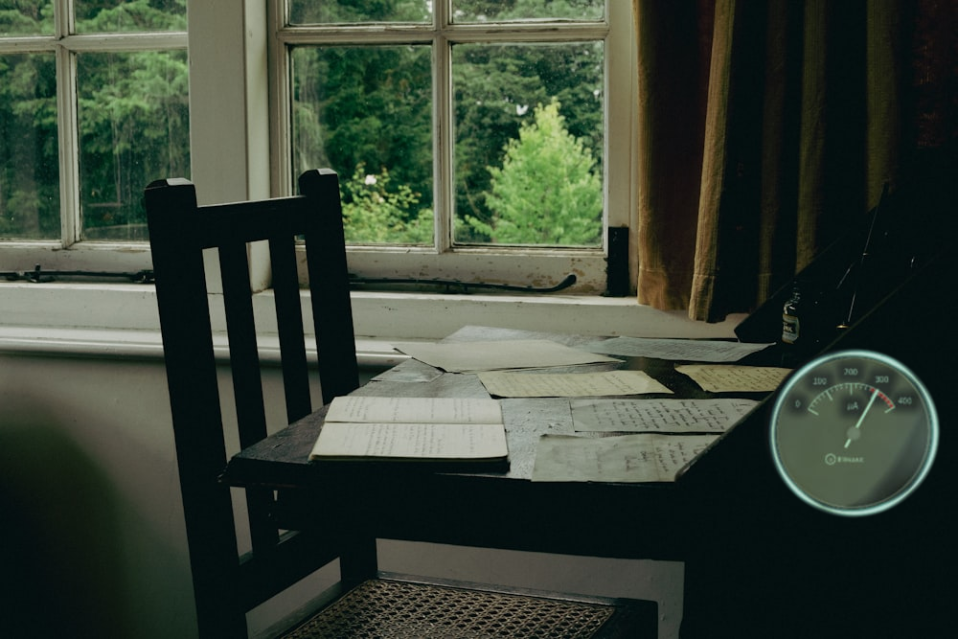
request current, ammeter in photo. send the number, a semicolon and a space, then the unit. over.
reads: 300; µA
